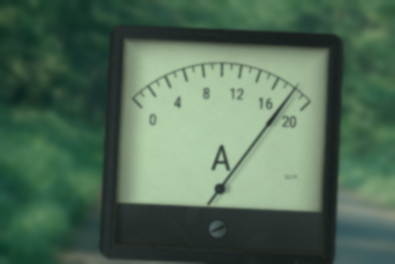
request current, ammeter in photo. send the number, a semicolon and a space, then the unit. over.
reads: 18; A
